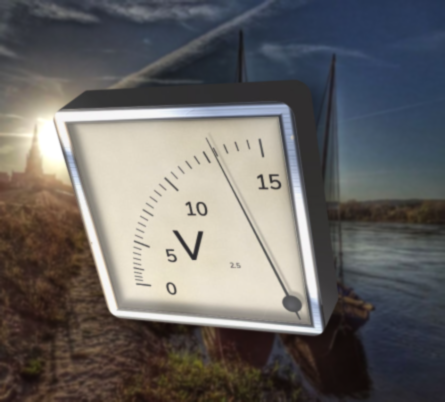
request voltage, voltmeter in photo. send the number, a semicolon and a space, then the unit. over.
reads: 13; V
